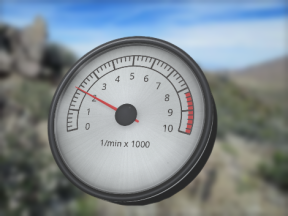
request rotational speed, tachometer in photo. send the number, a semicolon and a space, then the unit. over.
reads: 2000; rpm
